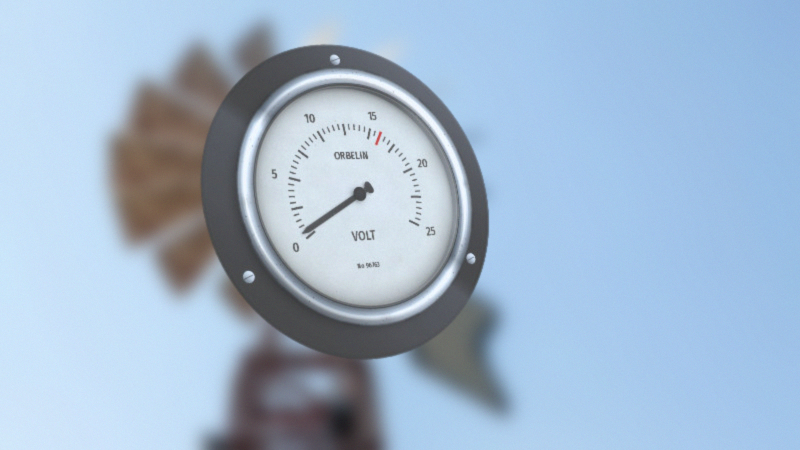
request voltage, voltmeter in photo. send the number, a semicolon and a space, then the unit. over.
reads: 0.5; V
